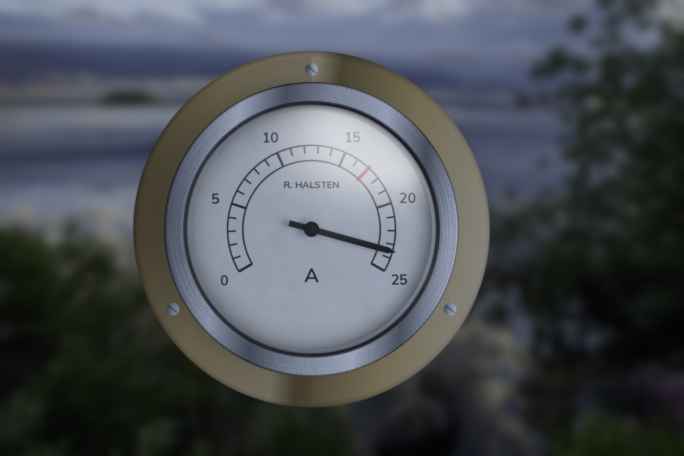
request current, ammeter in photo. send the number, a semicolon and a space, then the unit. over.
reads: 23.5; A
